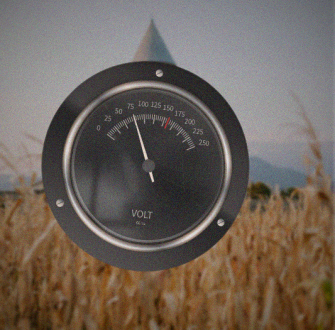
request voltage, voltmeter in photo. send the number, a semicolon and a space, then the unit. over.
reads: 75; V
